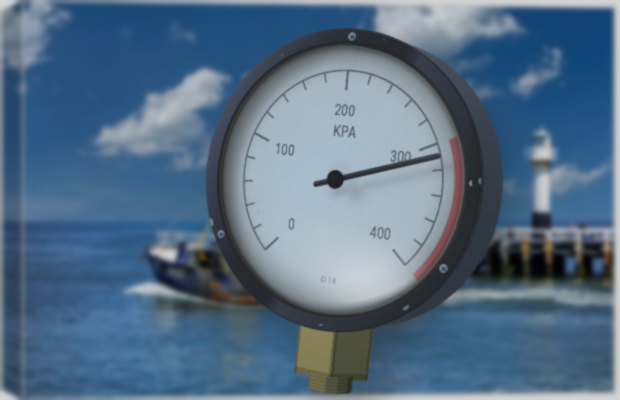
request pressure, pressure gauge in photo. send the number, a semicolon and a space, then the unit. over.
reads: 310; kPa
